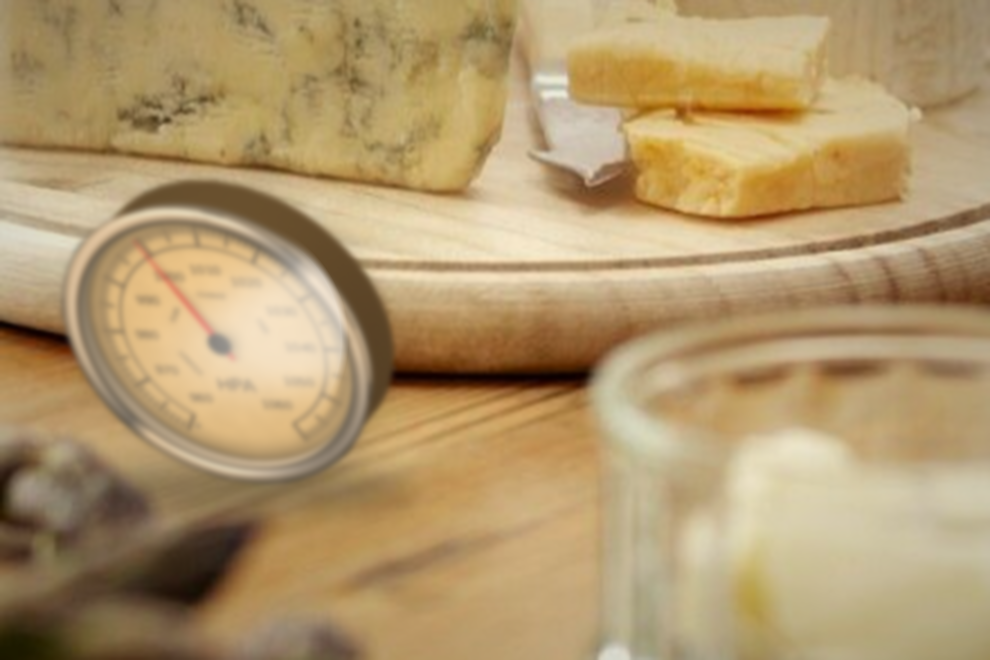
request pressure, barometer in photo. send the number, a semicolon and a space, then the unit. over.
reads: 1000; hPa
